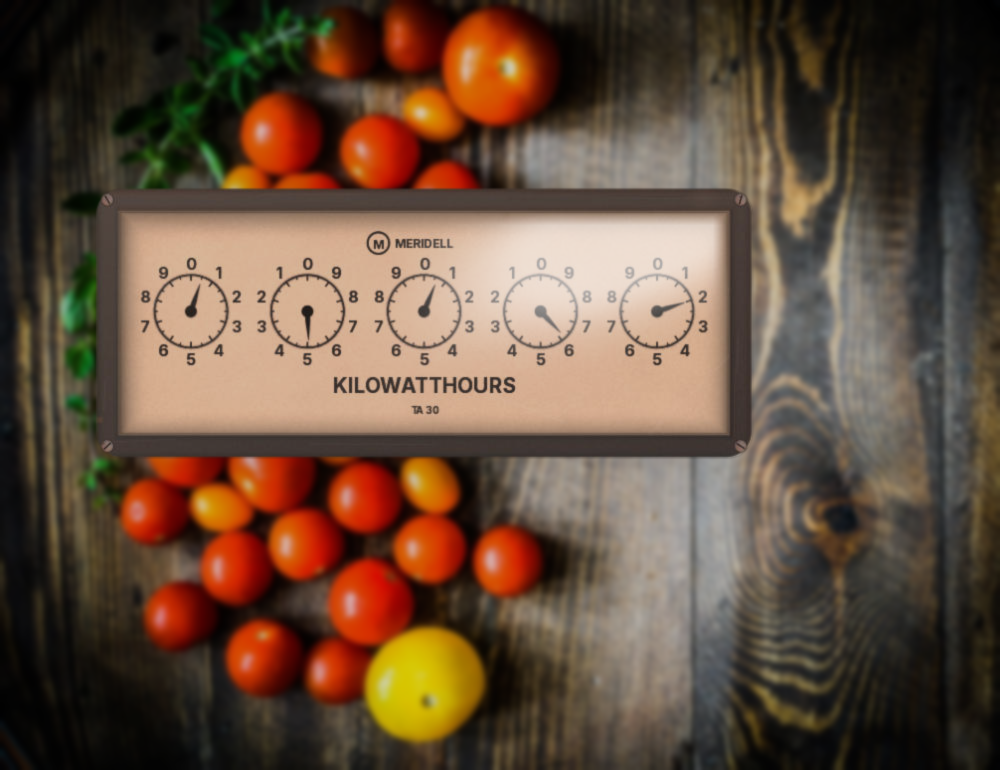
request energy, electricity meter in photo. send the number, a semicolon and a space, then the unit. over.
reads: 5062; kWh
